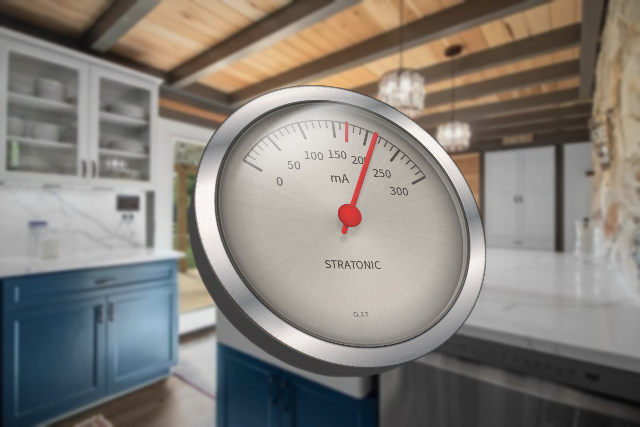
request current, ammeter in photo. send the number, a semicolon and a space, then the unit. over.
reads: 210; mA
